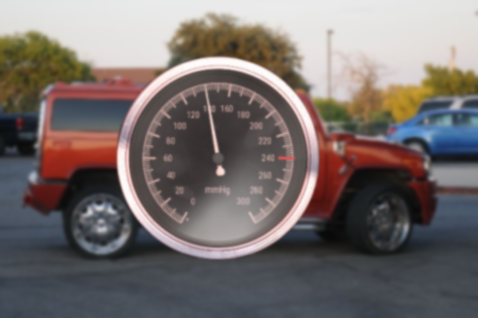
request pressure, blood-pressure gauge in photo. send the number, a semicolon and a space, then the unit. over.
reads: 140; mmHg
